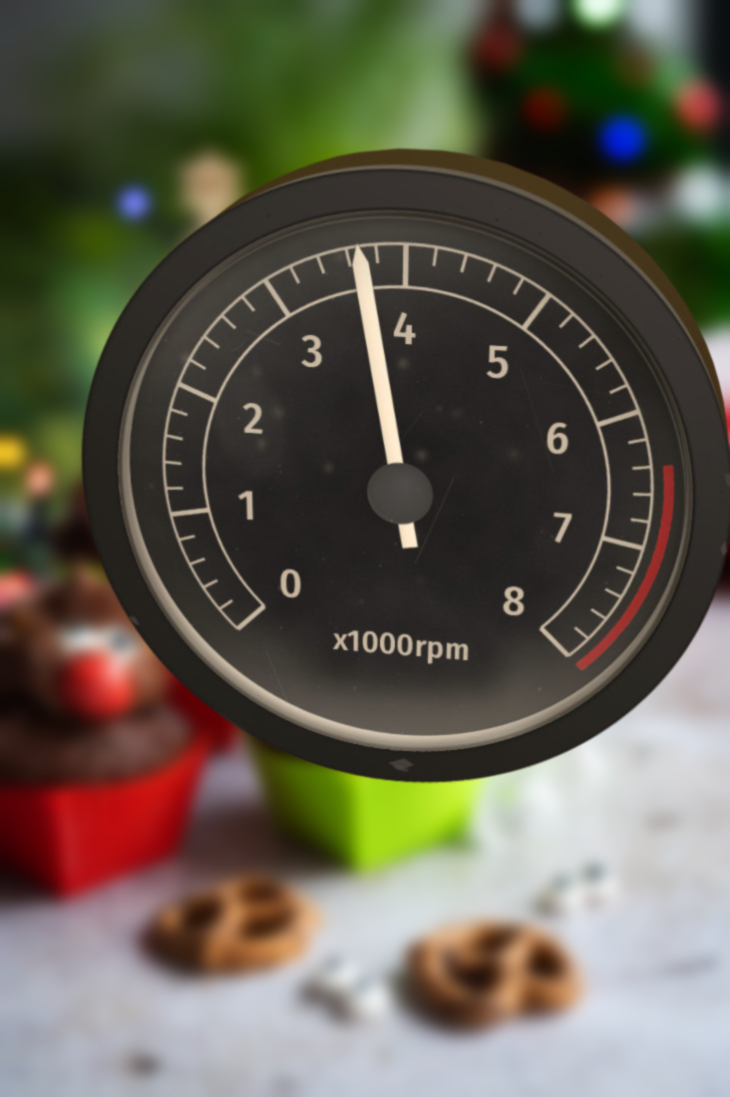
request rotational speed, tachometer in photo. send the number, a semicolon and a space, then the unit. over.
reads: 3700; rpm
